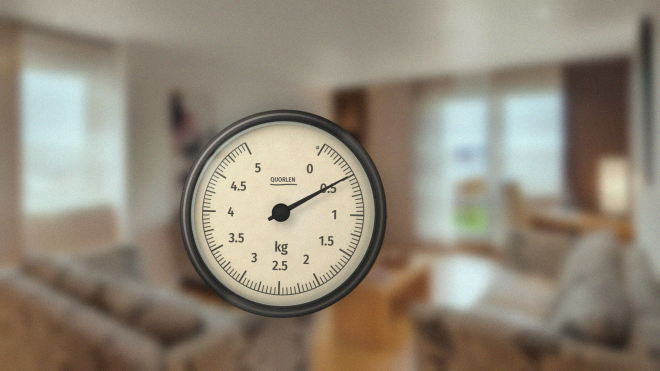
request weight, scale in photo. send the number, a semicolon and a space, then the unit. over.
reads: 0.5; kg
